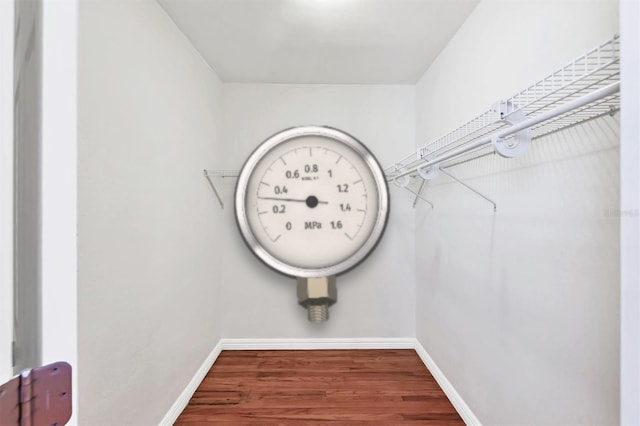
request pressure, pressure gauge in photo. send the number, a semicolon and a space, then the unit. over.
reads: 0.3; MPa
